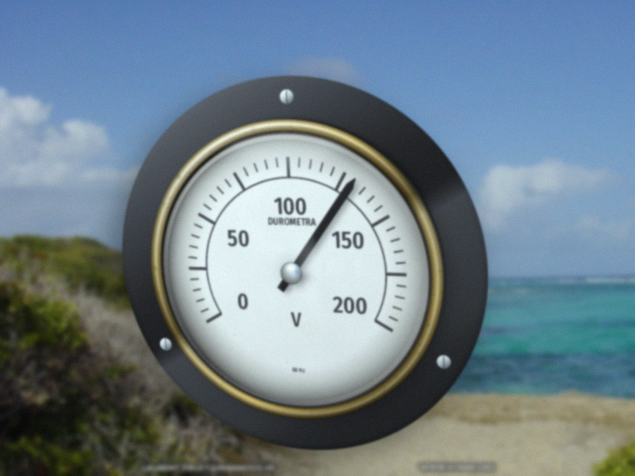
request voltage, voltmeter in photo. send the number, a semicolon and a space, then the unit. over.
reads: 130; V
